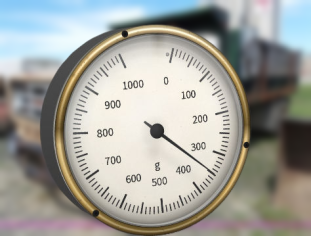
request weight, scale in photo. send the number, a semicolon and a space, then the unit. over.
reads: 350; g
